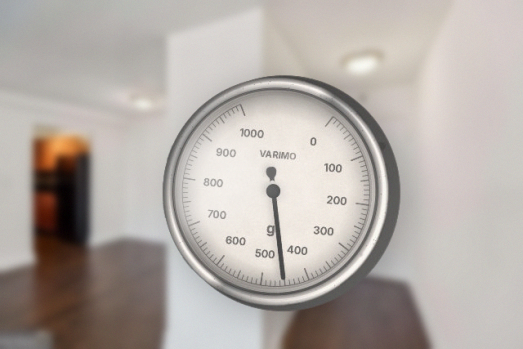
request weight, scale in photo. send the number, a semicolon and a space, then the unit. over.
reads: 450; g
